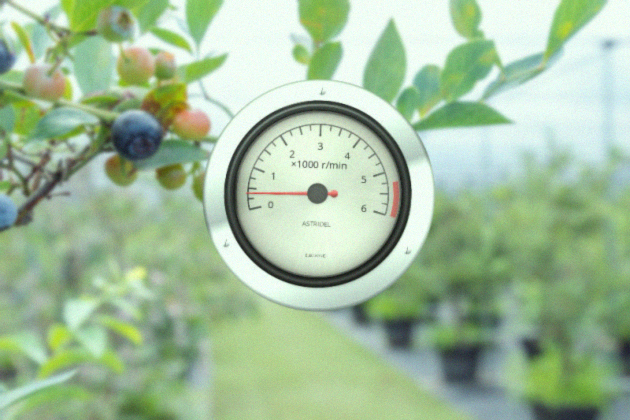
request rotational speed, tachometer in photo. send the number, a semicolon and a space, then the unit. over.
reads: 375; rpm
